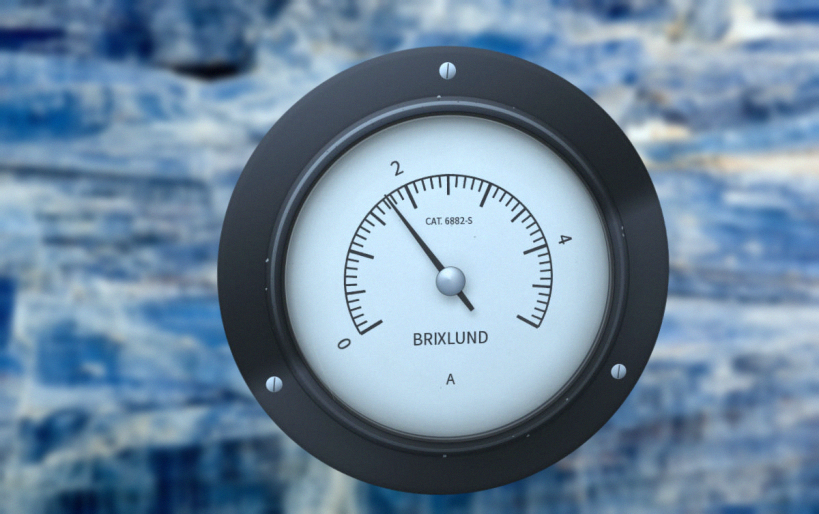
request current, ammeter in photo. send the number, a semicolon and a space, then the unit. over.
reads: 1.75; A
